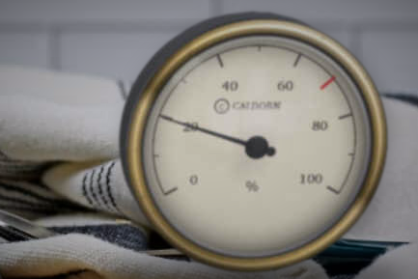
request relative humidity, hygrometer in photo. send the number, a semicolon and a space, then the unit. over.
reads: 20; %
